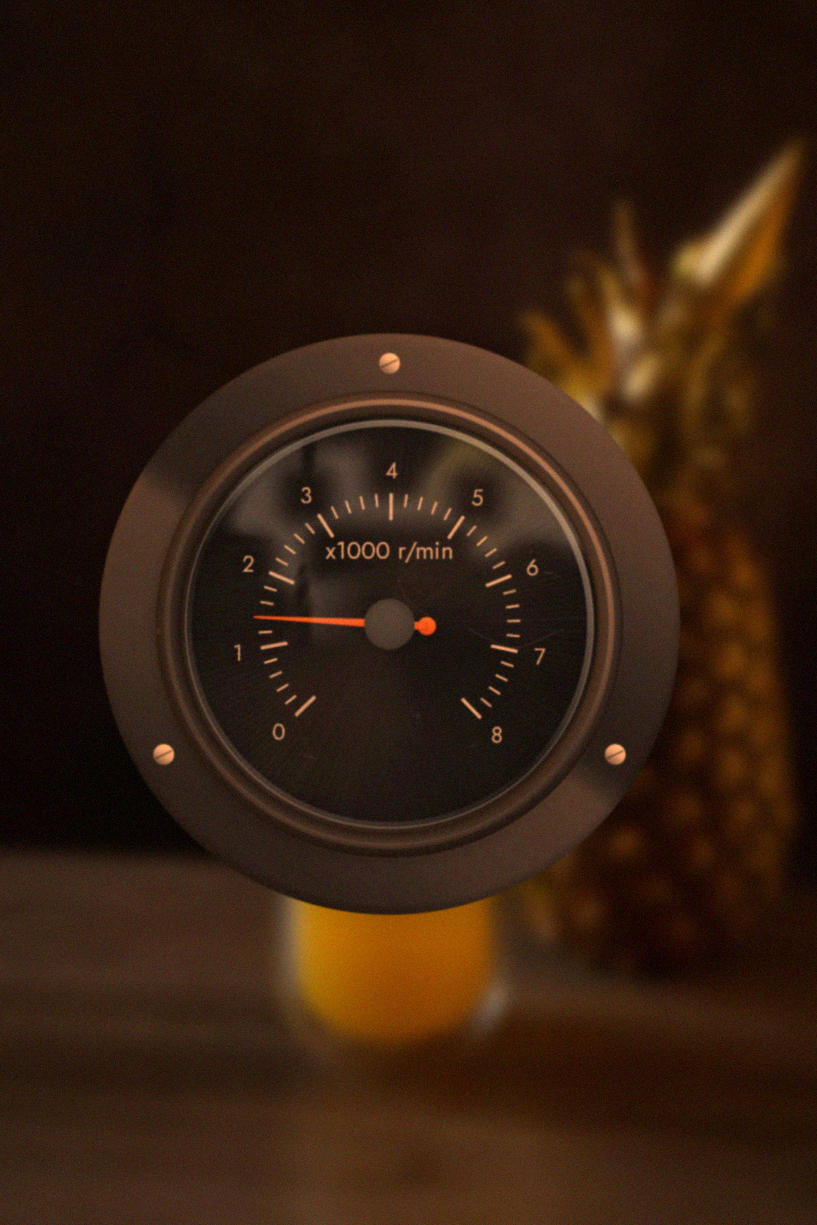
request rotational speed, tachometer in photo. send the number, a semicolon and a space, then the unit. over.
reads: 1400; rpm
